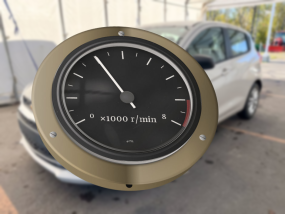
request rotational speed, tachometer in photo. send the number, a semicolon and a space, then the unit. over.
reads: 3000; rpm
